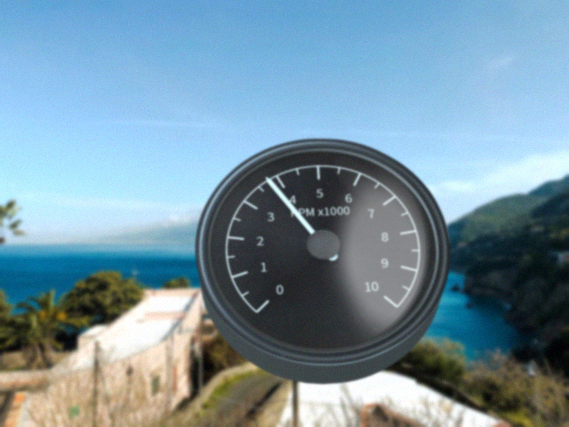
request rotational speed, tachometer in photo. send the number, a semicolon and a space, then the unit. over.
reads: 3750; rpm
